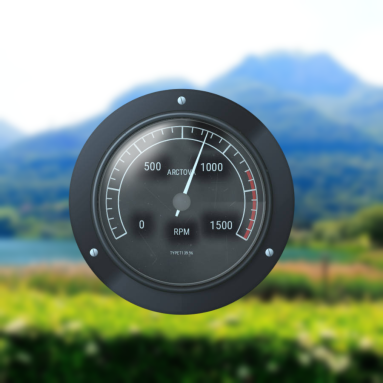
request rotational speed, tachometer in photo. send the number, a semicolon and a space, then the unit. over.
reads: 875; rpm
